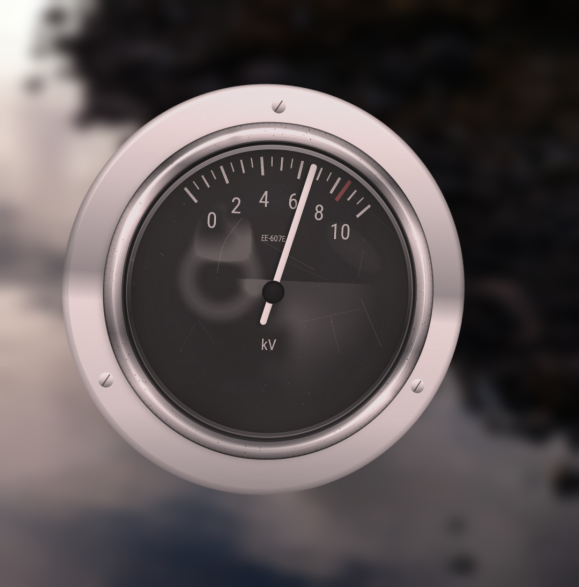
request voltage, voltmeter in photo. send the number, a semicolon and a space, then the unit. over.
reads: 6.5; kV
